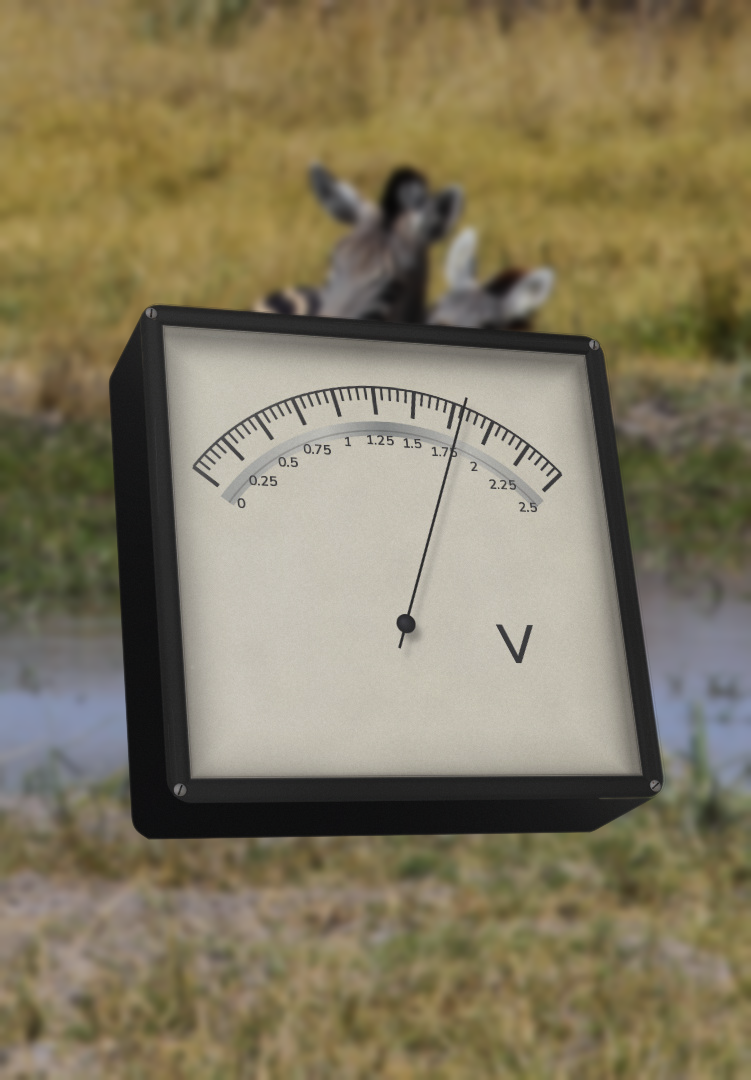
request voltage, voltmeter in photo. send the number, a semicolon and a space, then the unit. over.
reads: 1.8; V
